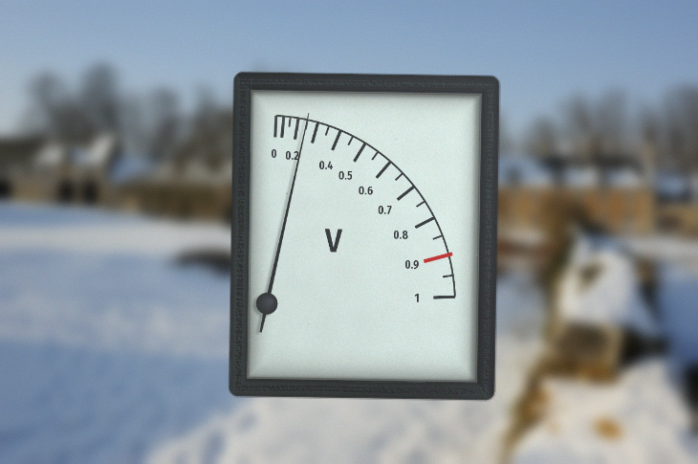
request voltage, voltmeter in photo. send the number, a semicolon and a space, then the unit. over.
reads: 0.25; V
